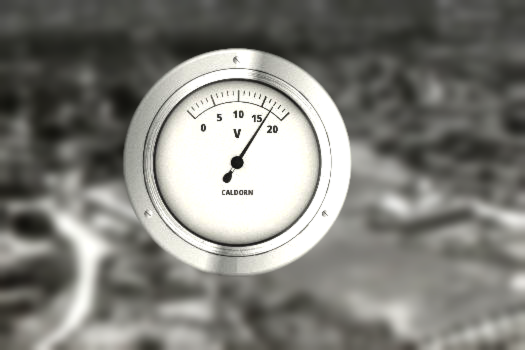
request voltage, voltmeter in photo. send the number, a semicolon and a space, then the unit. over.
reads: 17; V
